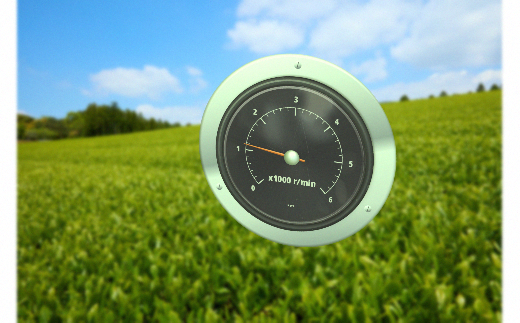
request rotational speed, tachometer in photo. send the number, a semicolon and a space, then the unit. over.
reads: 1200; rpm
